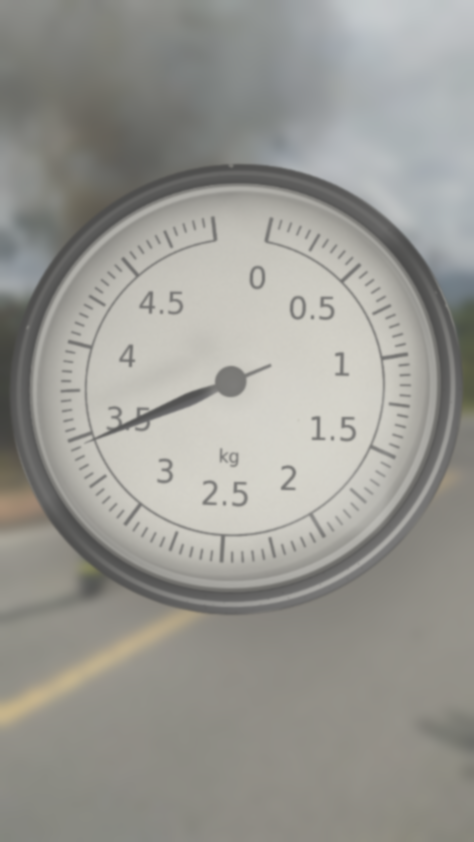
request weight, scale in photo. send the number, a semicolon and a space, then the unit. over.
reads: 3.45; kg
